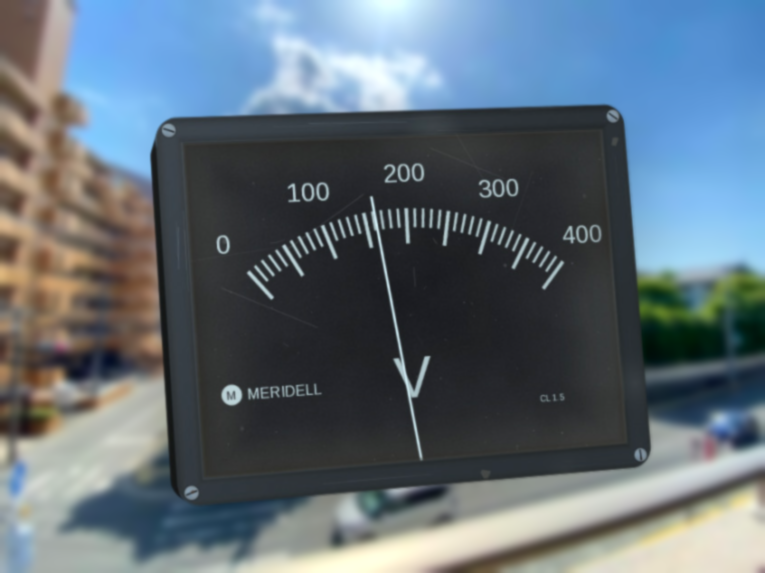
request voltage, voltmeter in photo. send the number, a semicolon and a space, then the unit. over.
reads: 160; V
